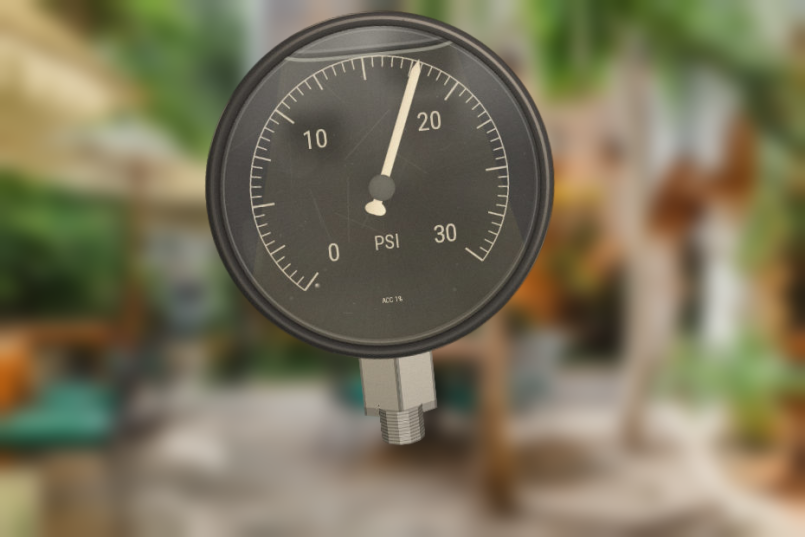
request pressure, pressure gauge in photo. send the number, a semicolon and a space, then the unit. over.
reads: 17.75; psi
